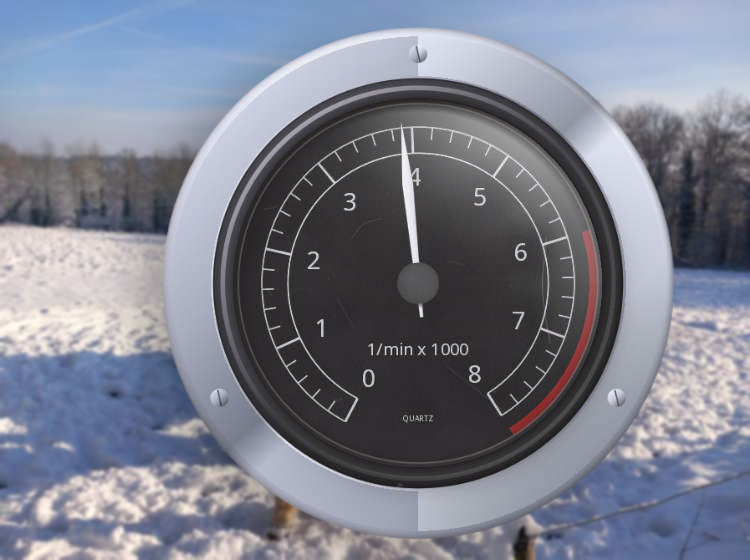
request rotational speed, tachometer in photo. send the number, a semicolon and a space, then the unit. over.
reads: 3900; rpm
